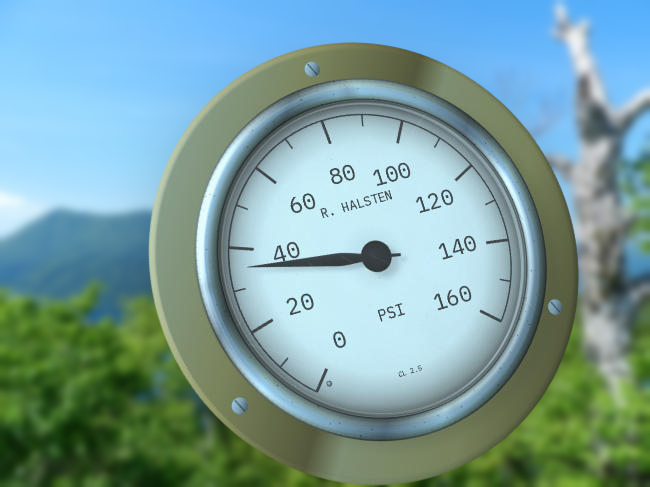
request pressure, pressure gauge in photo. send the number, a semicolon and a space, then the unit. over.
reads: 35; psi
